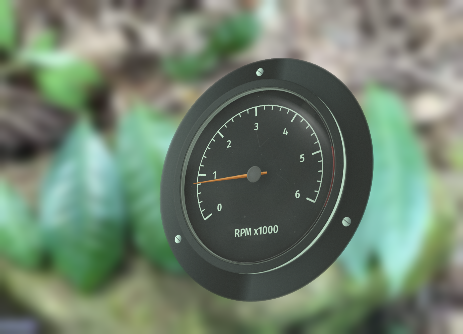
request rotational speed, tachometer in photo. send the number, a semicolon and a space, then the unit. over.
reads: 800; rpm
